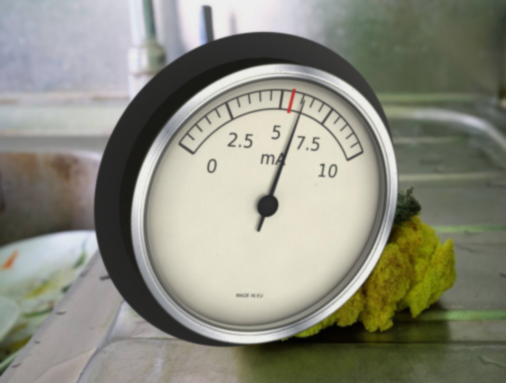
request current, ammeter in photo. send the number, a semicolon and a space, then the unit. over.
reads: 6; mA
